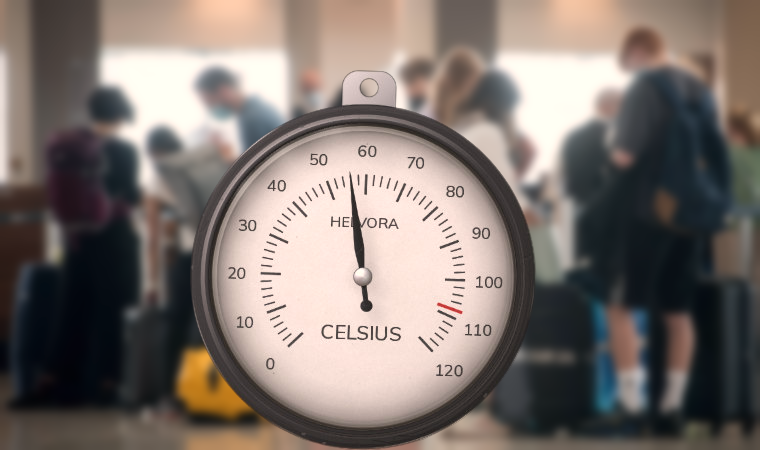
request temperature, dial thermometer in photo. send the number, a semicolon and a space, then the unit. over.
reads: 56; °C
